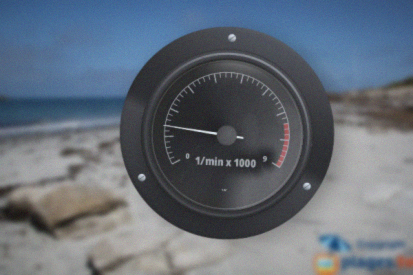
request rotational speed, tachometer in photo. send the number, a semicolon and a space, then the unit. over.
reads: 1400; rpm
